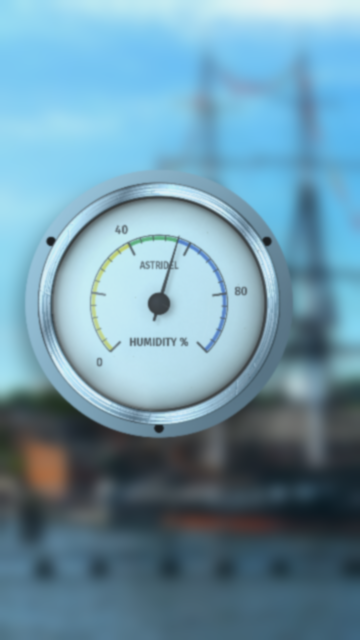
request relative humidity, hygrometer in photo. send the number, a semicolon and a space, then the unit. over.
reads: 56; %
